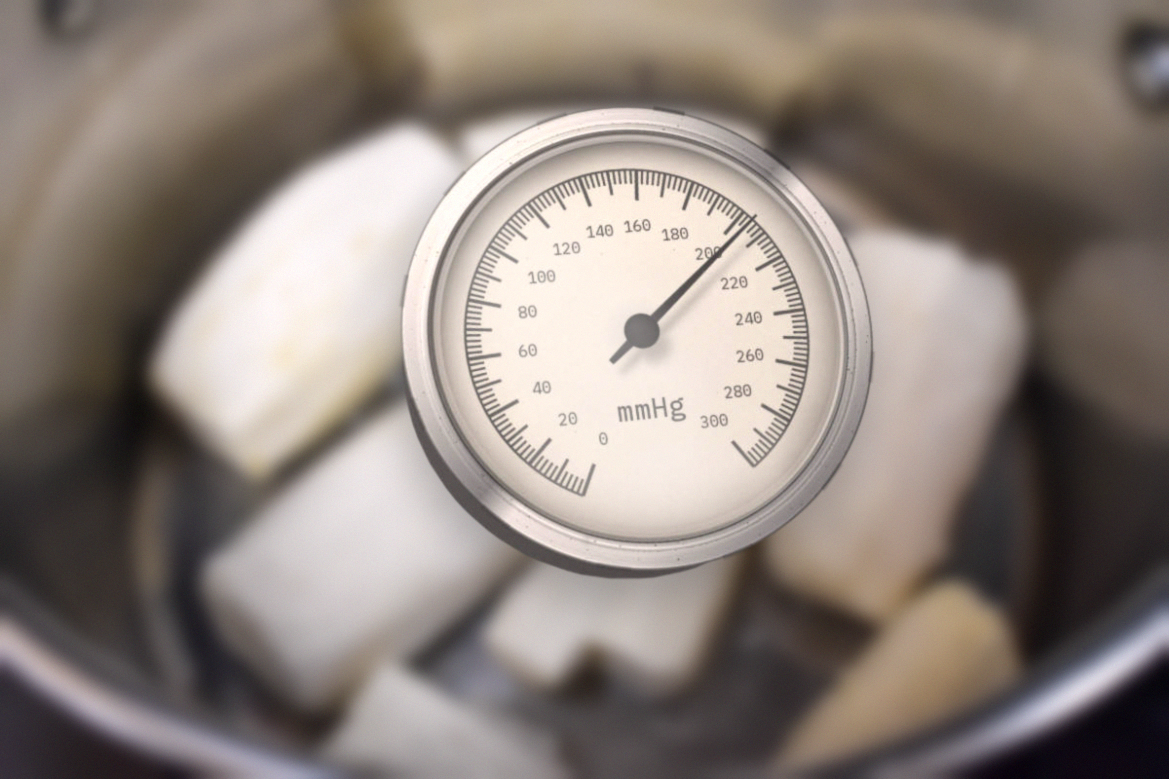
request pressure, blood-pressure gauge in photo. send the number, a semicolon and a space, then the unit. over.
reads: 204; mmHg
